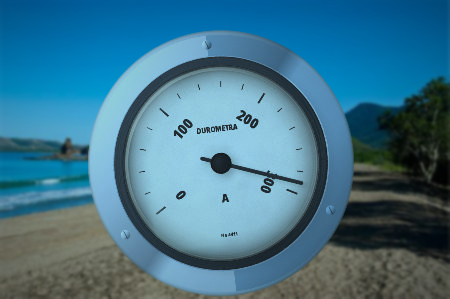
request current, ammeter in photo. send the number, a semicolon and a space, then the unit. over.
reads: 290; A
